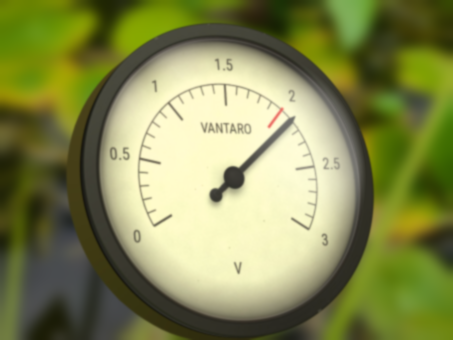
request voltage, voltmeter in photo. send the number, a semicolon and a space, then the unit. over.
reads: 2.1; V
